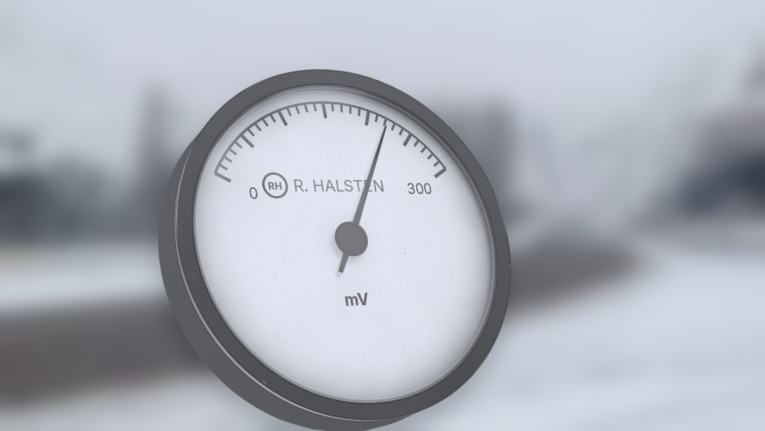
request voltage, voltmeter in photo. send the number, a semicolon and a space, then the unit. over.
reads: 220; mV
